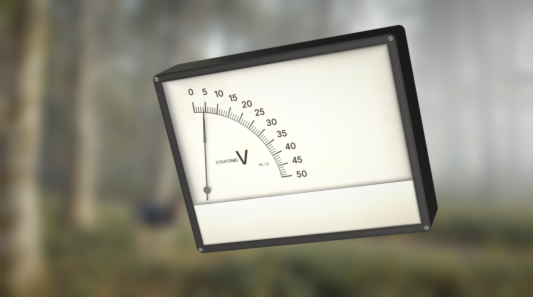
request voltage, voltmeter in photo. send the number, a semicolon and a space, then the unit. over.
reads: 5; V
